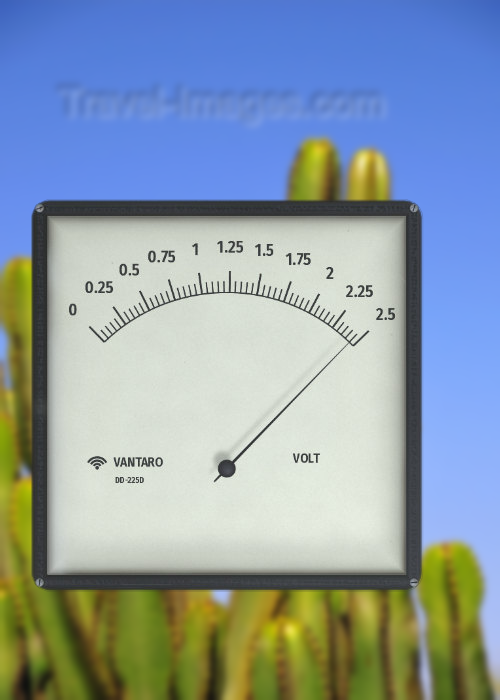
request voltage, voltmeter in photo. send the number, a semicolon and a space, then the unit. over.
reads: 2.45; V
